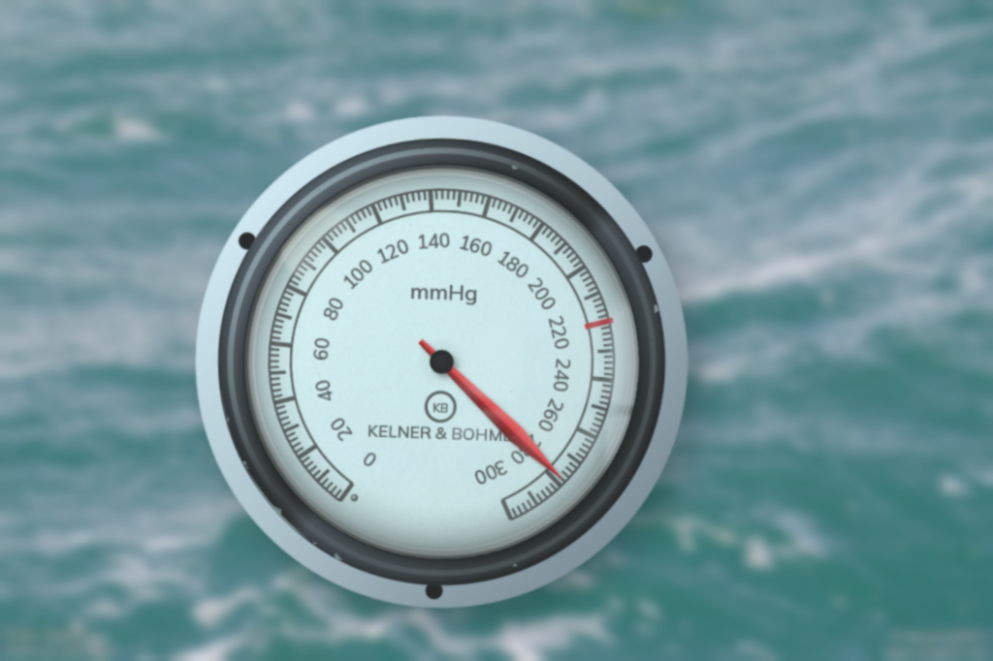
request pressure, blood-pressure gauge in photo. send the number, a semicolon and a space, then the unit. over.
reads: 278; mmHg
